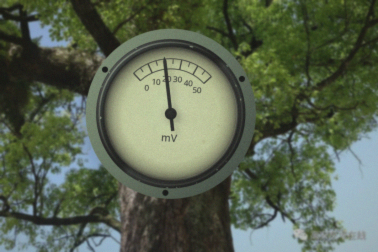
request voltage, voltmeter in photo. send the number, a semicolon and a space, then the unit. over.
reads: 20; mV
